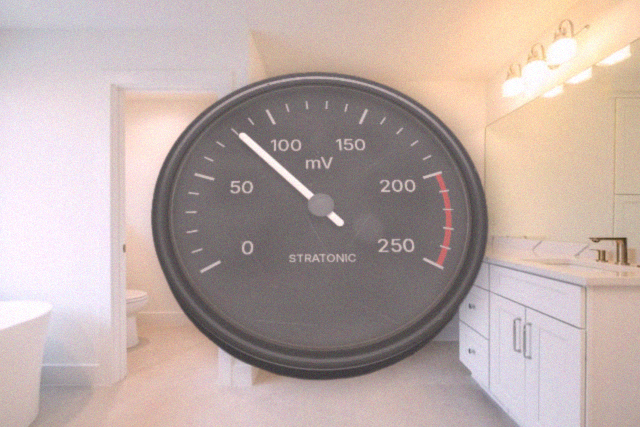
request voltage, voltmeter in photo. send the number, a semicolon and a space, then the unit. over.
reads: 80; mV
